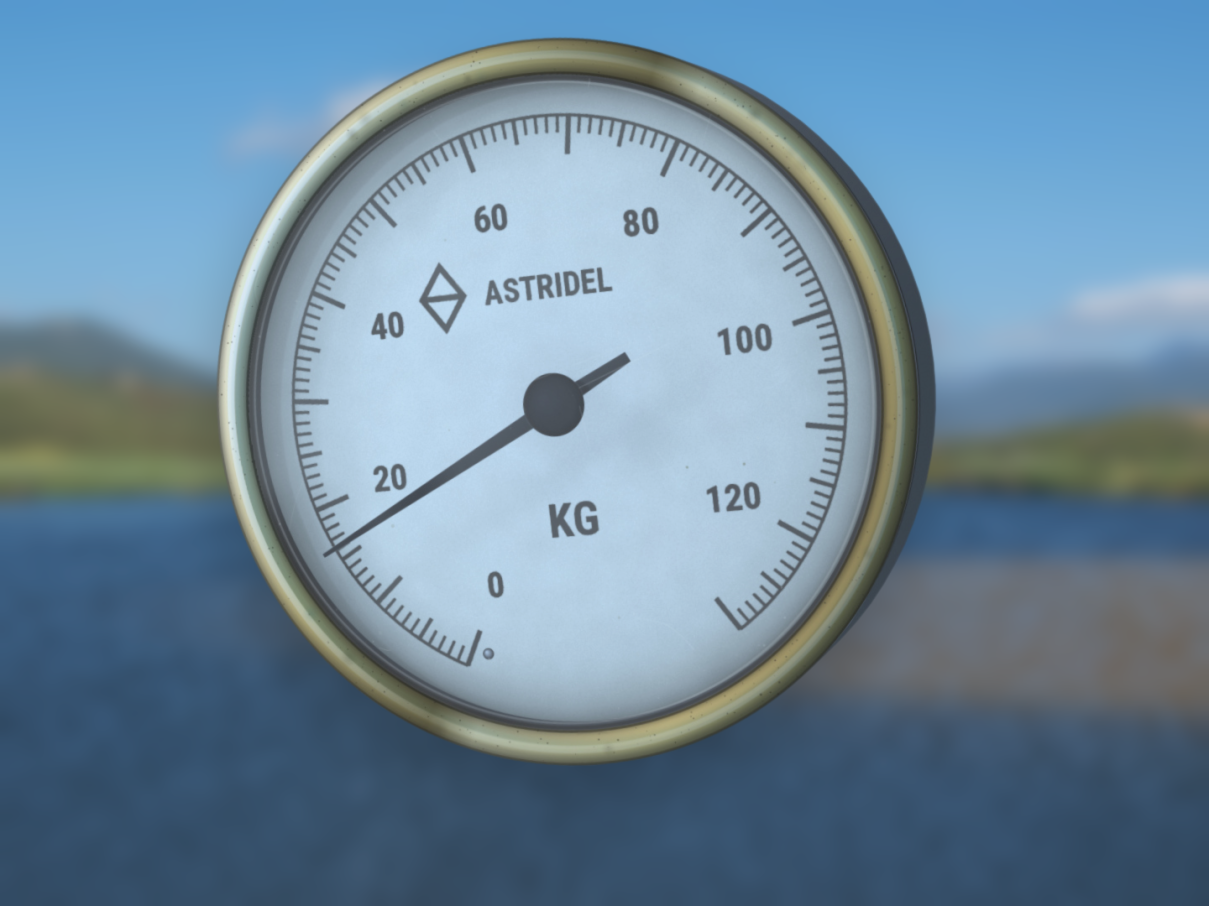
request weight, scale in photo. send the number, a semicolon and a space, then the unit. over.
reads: 16; kg
